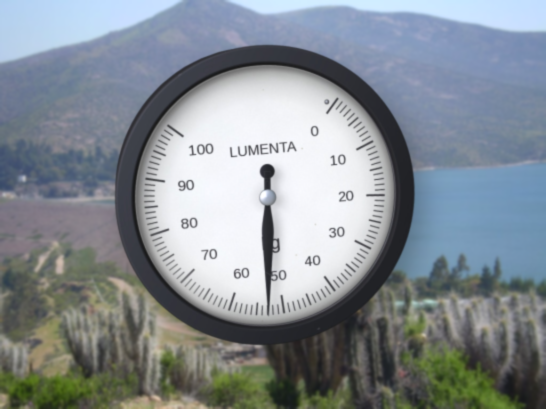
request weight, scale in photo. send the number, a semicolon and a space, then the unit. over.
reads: 53; kg
